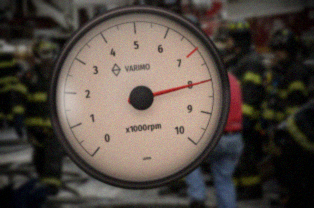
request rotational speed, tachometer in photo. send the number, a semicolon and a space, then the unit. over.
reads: 8000; rpm
